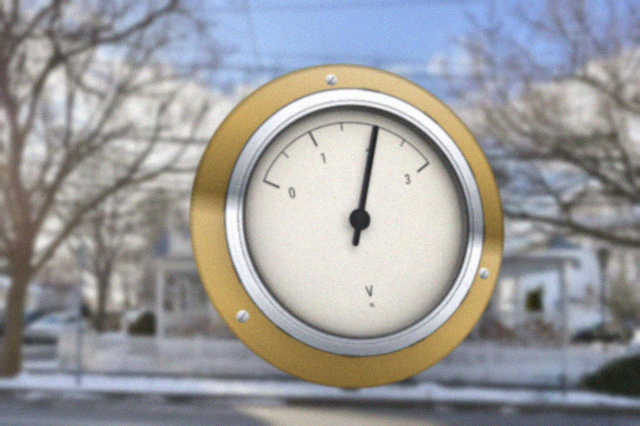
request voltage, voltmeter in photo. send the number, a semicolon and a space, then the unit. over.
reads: 2; V
